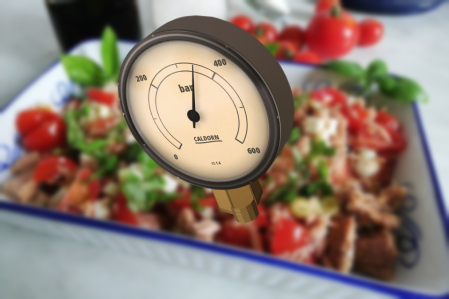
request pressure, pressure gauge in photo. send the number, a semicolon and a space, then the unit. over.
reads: 350; bar
